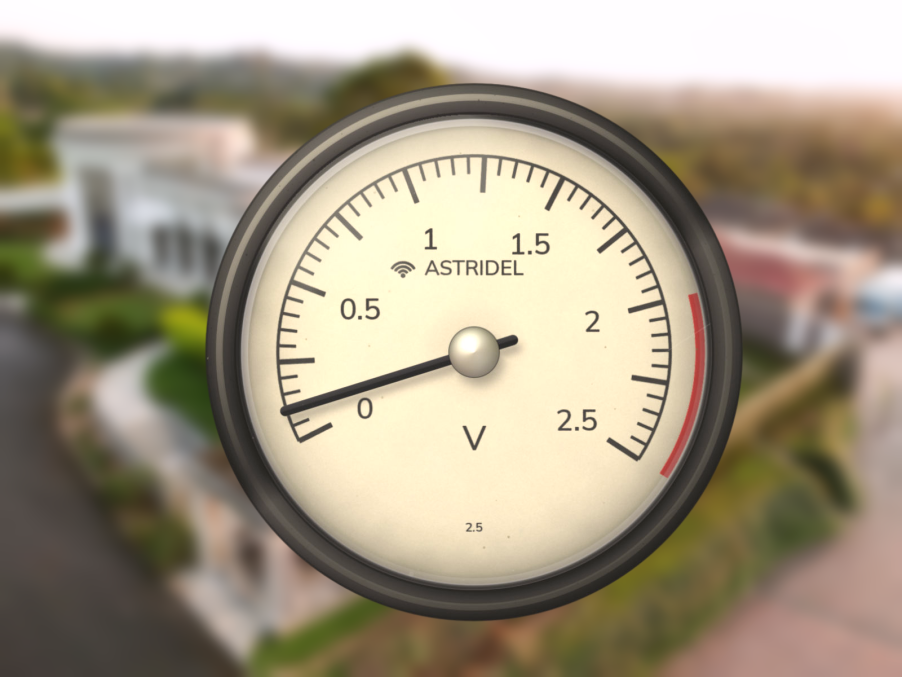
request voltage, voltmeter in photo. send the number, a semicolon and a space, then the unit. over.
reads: 0.1; V
